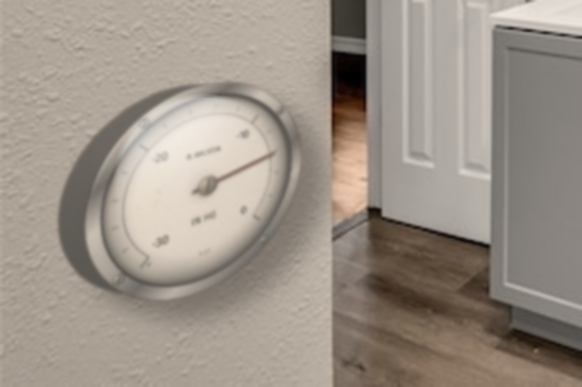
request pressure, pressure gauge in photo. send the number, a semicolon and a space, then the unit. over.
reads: -6; inHg
